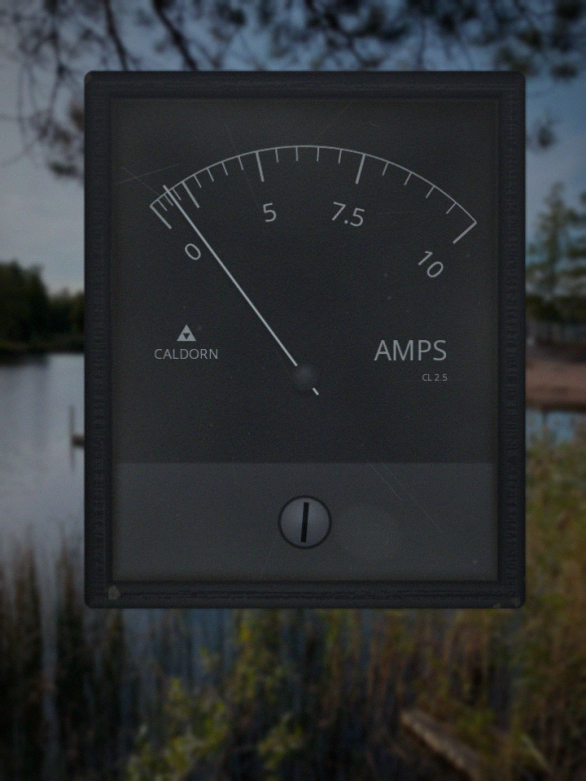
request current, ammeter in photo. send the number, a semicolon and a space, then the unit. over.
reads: 1.75; A
